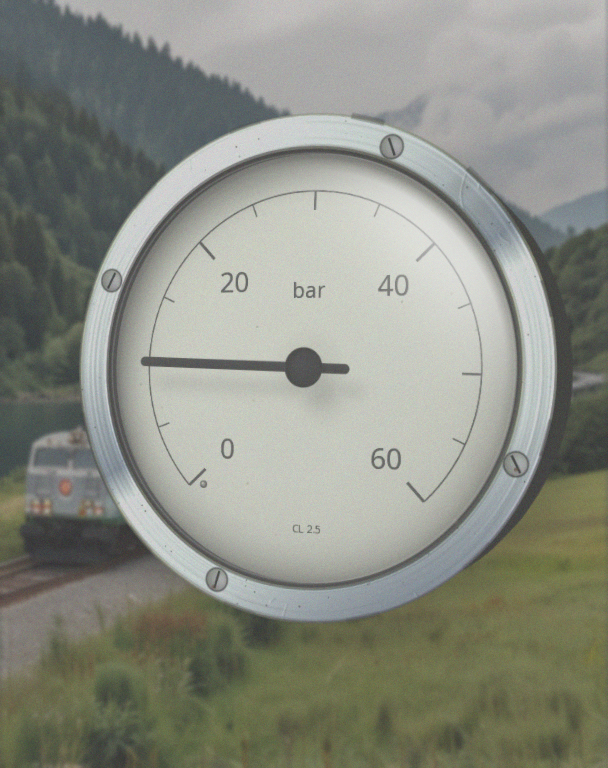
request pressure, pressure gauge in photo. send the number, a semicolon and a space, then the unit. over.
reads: 10; bar
